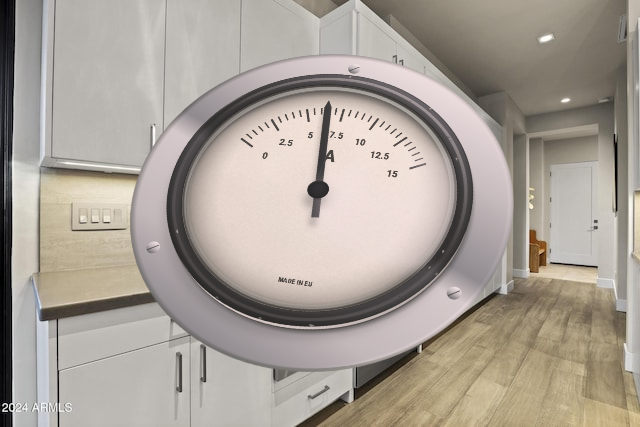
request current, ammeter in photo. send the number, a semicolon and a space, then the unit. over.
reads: 6.5; A
